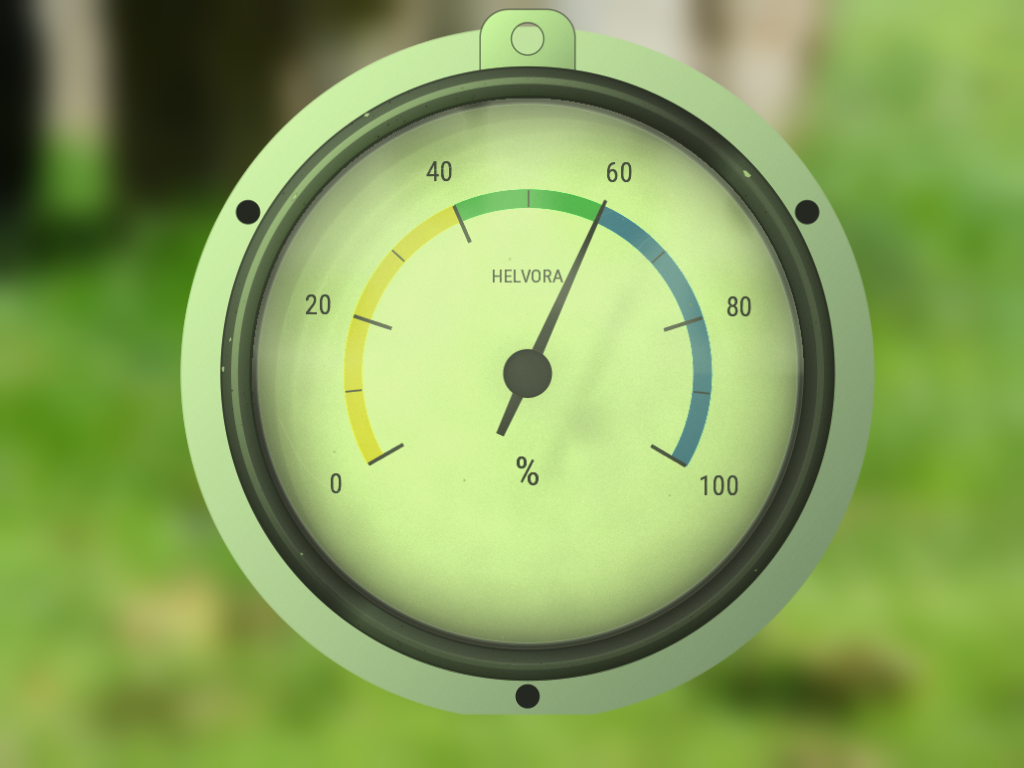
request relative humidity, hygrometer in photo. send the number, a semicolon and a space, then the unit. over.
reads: 60; %
